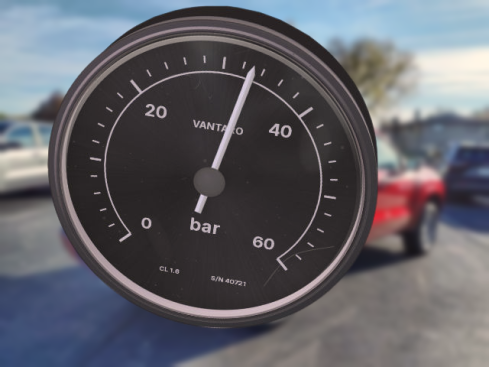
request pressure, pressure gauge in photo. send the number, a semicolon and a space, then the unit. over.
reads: 33; bar
